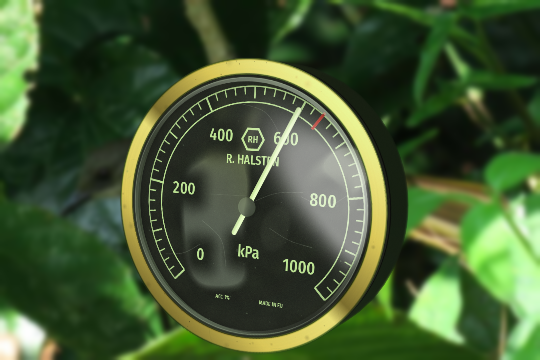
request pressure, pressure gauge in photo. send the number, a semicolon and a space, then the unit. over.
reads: 600; kPa
